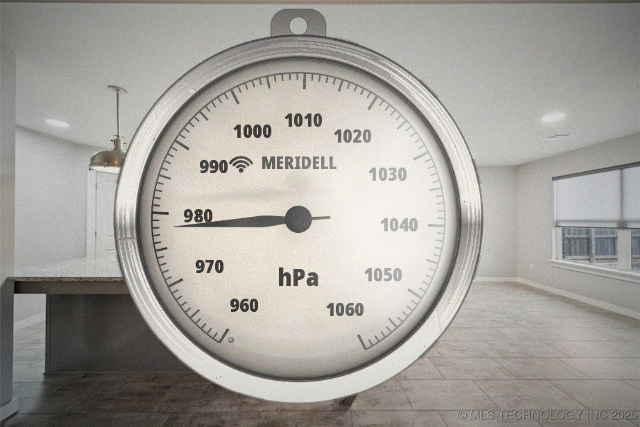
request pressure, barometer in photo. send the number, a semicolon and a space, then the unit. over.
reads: 978; hPa
